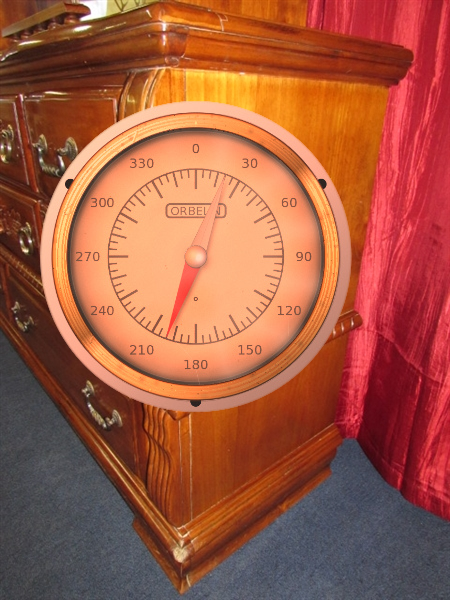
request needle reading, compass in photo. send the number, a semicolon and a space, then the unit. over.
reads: 200; °
